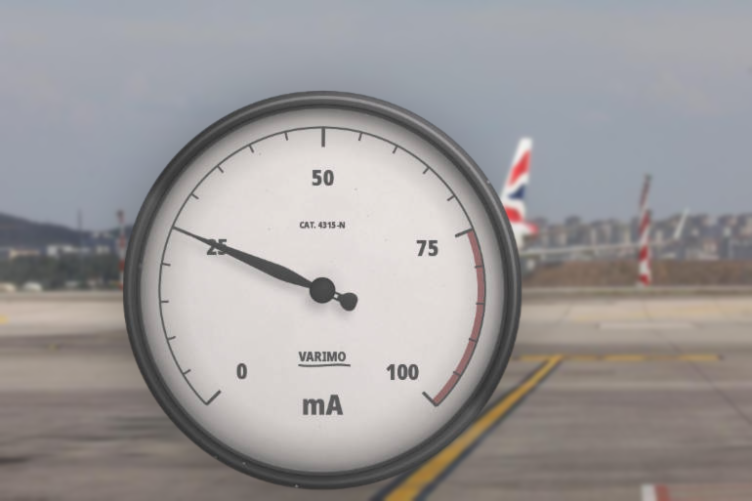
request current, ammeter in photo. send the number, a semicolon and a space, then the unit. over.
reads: 25; mA
